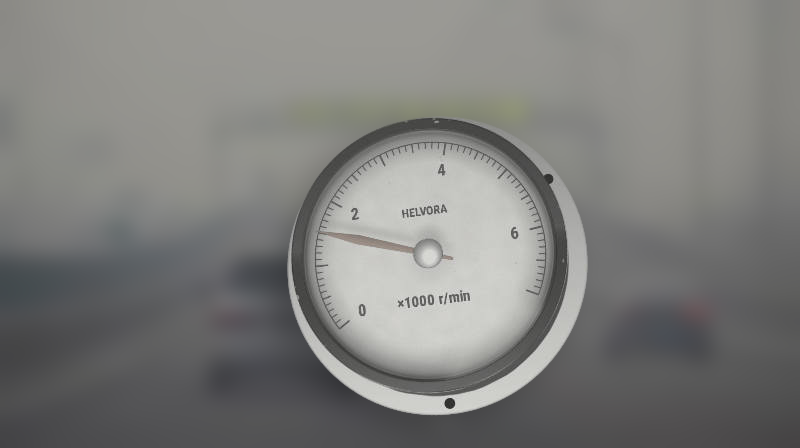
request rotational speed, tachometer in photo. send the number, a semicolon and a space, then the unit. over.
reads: 1500; rpm
